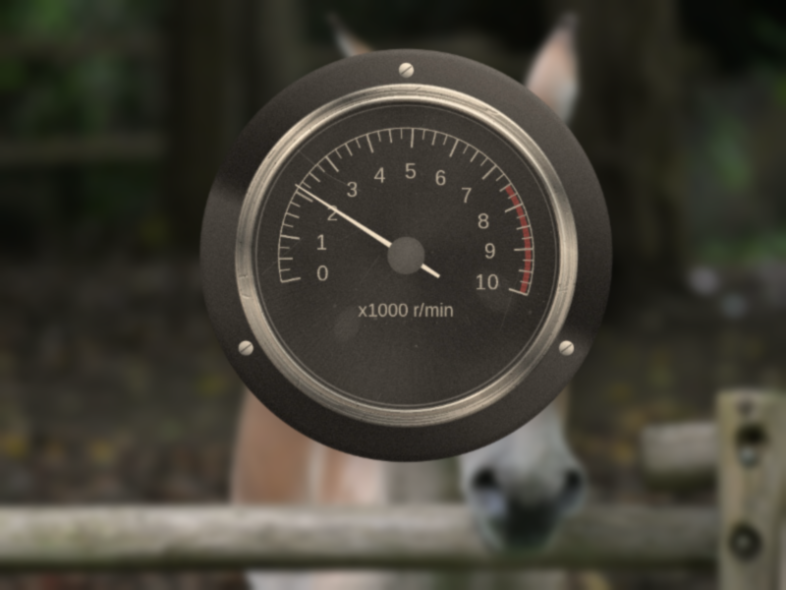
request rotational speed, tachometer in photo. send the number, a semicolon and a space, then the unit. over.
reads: 2125; rpm
